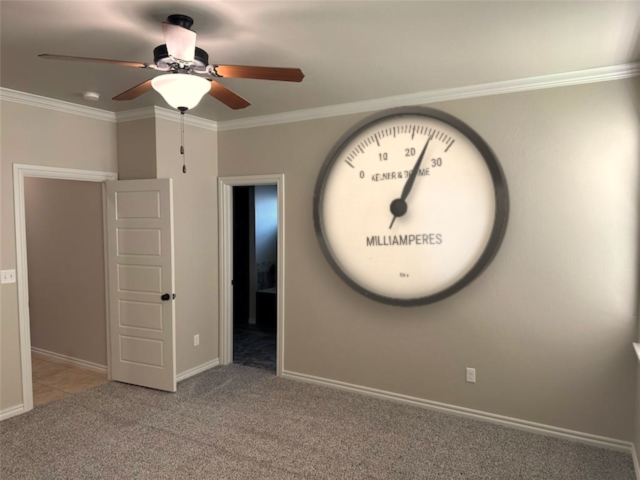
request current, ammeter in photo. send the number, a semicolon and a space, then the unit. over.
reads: 25; mA
